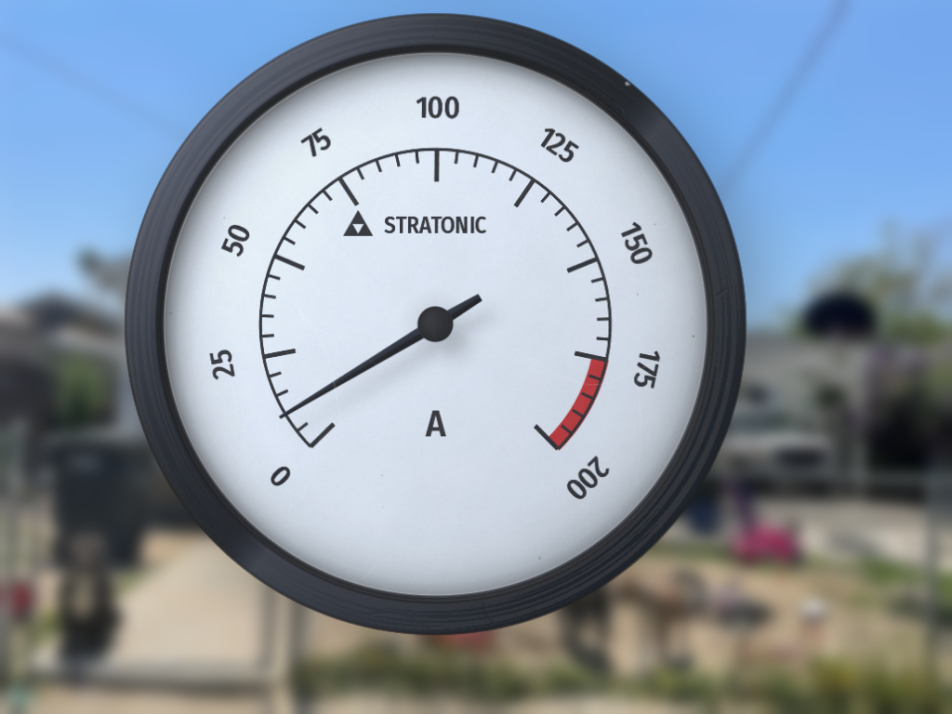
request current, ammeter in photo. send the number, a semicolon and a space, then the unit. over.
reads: 10; A
